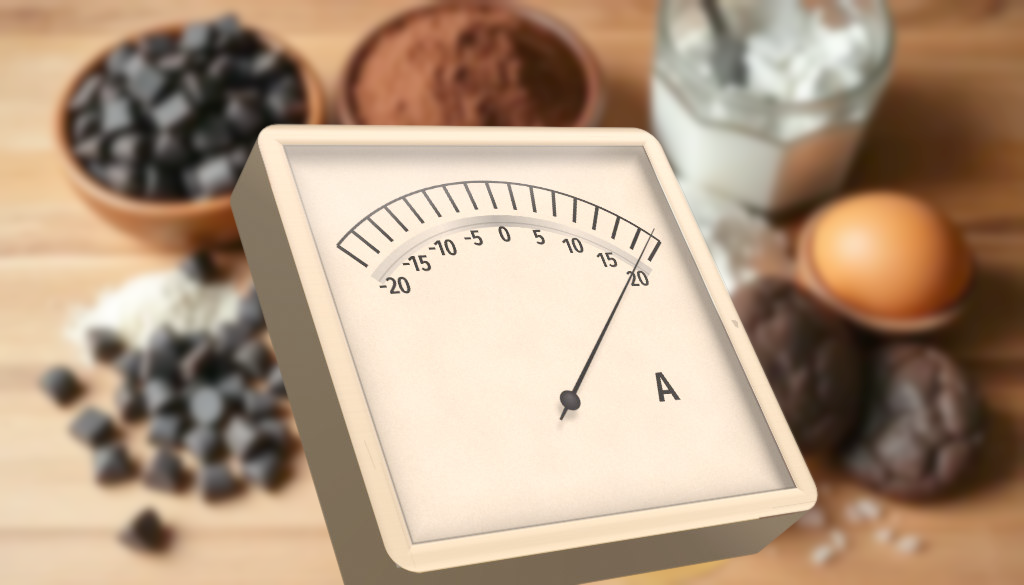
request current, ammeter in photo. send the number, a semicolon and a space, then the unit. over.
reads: 18.75; A
